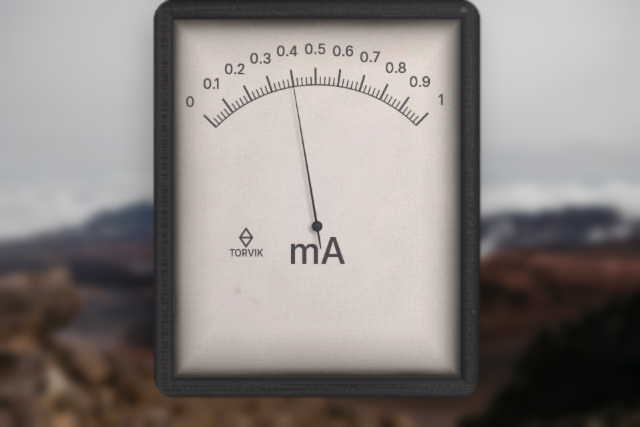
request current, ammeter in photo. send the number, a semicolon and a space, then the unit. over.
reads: 0.4; mA
